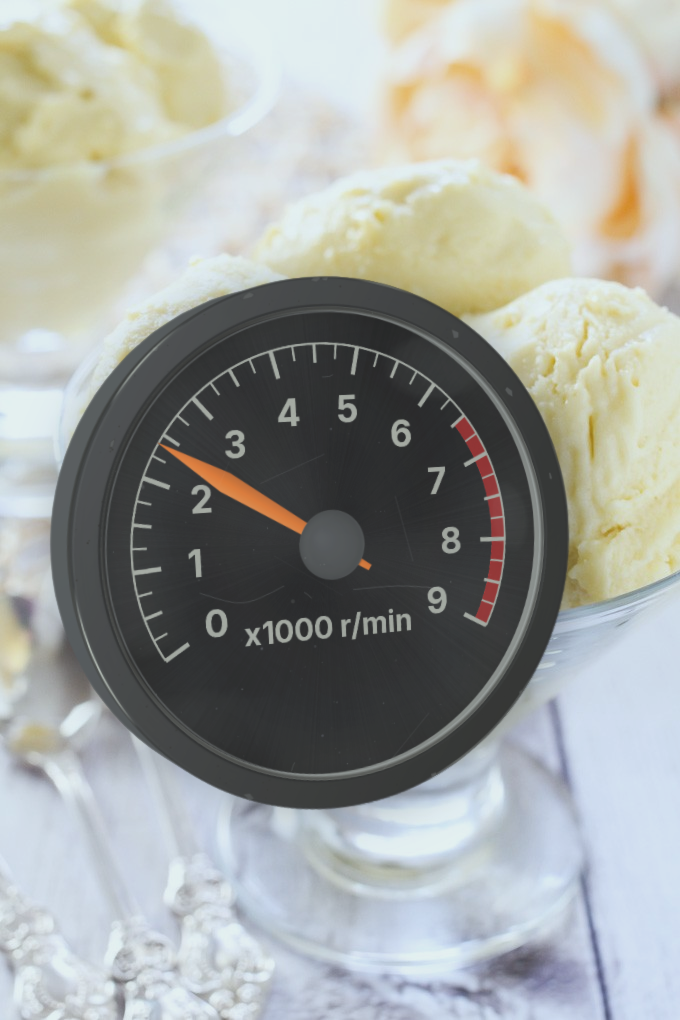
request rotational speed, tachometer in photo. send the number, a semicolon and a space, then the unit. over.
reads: 2375; rpm
